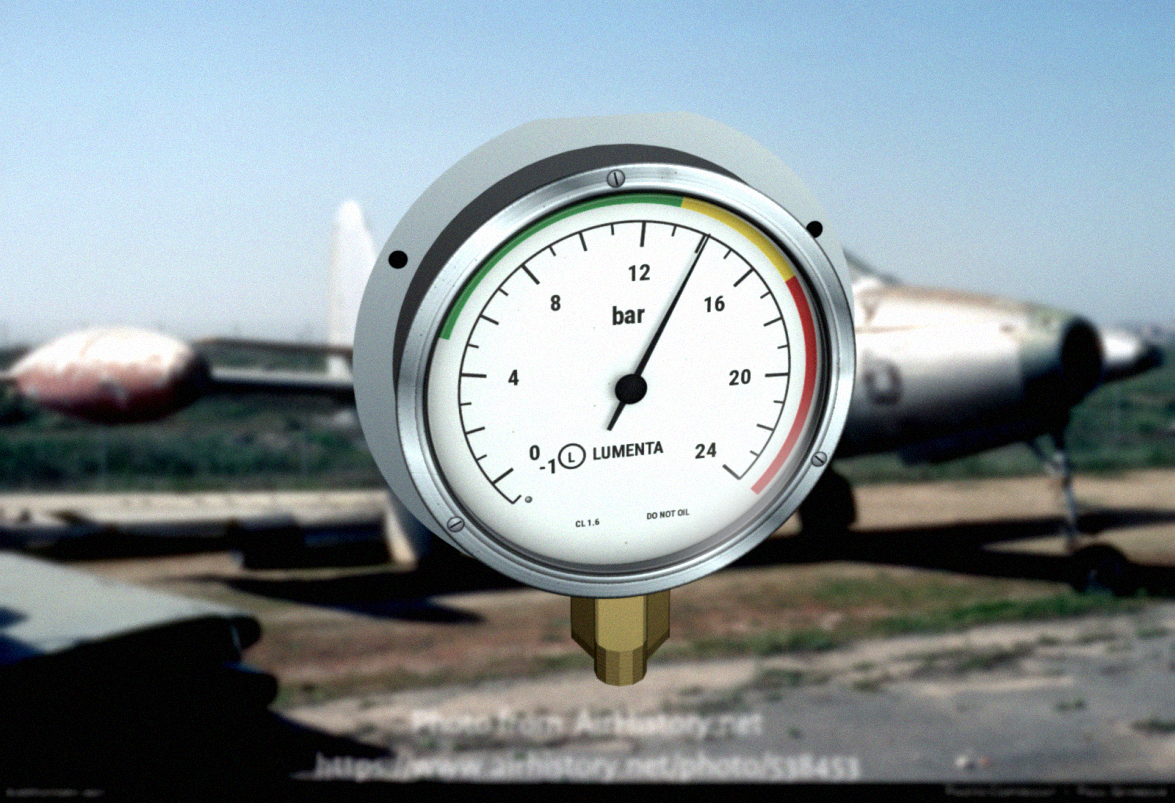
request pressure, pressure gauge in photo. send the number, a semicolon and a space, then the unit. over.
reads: 14; bar
